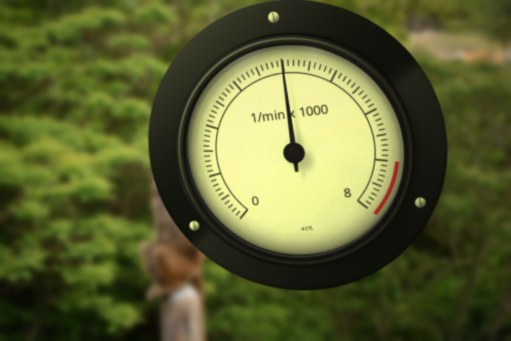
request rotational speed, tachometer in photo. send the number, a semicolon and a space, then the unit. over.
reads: 4000; rpm
